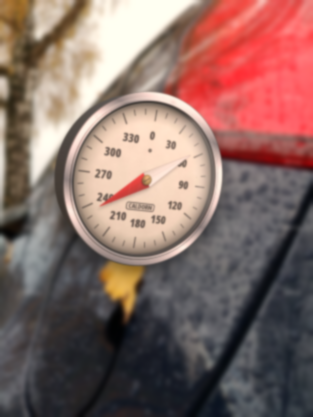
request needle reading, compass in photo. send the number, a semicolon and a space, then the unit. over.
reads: 235; °
